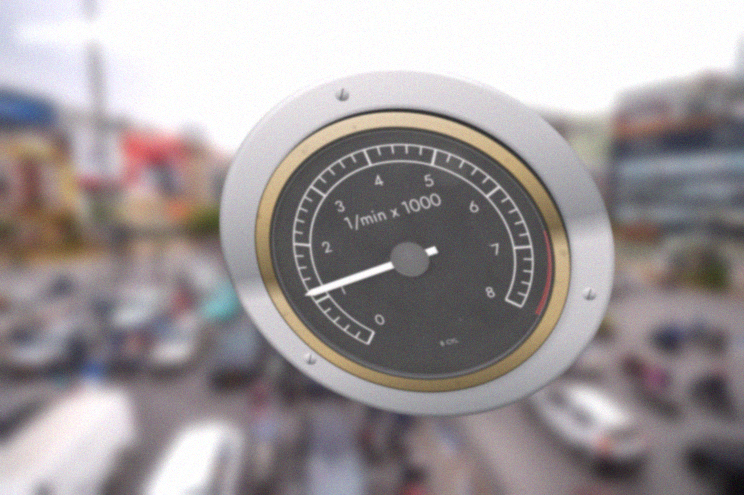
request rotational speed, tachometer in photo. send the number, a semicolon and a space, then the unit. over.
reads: 1200; rpm
